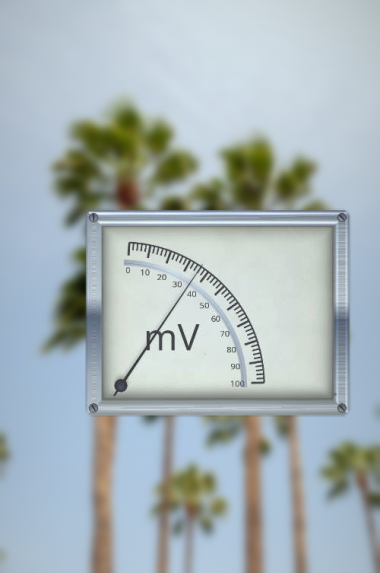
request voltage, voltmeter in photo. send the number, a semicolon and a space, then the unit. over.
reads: 36; mV
